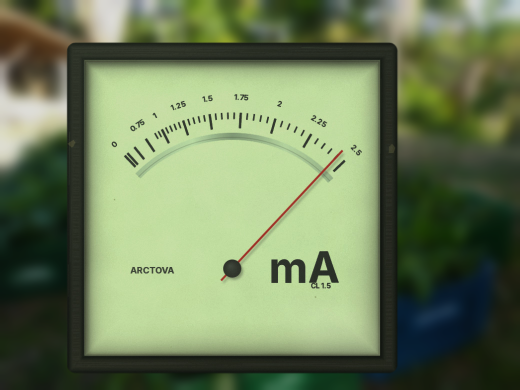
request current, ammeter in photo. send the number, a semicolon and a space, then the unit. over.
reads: 2.45; mA
